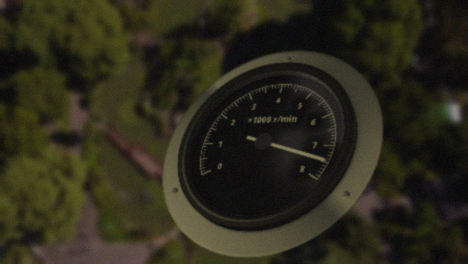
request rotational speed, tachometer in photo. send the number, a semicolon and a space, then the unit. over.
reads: 7500; rpm
